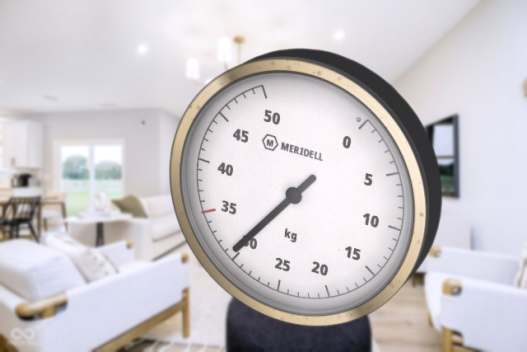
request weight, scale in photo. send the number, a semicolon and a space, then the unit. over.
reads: 30.5; kg
